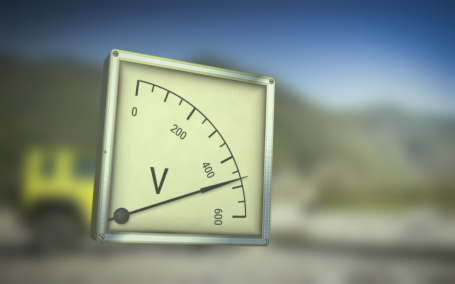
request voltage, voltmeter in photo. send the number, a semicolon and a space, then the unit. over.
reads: 475; V
